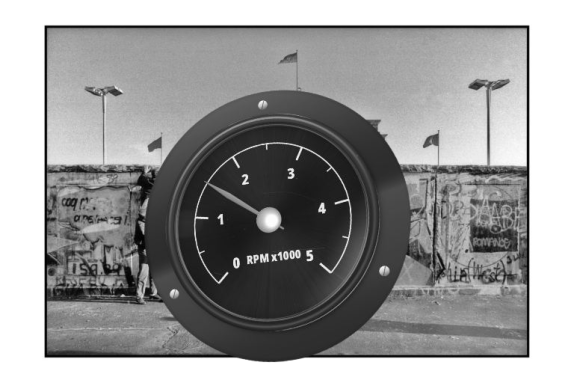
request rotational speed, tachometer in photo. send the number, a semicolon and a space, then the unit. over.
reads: 1500; rpm
